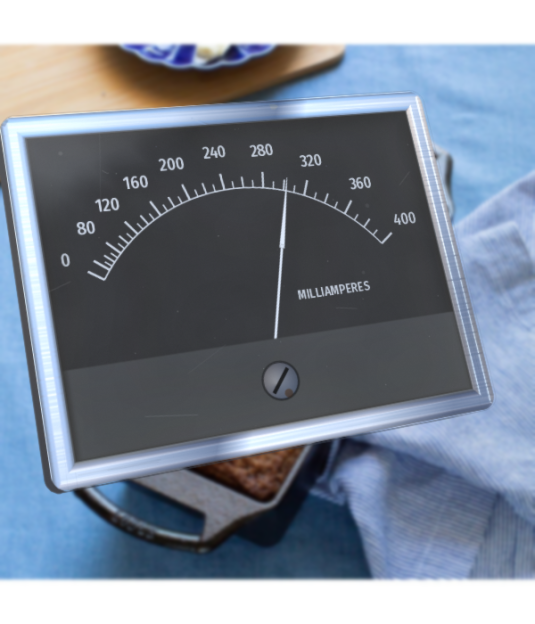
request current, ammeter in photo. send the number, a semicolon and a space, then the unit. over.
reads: 300; mA
